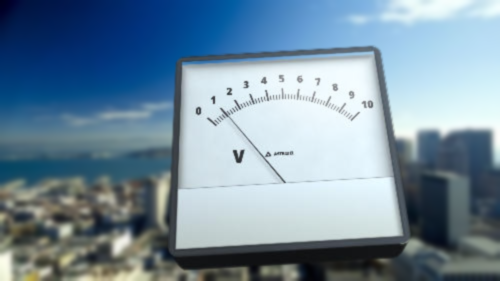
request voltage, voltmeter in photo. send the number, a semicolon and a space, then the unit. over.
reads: 1; V
